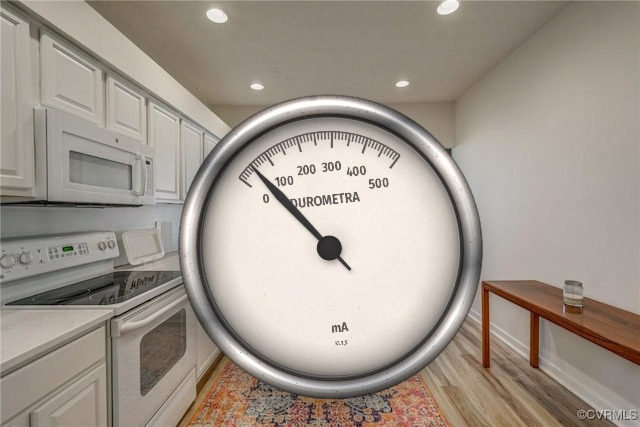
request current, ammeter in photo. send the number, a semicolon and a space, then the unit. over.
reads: 50; mA
